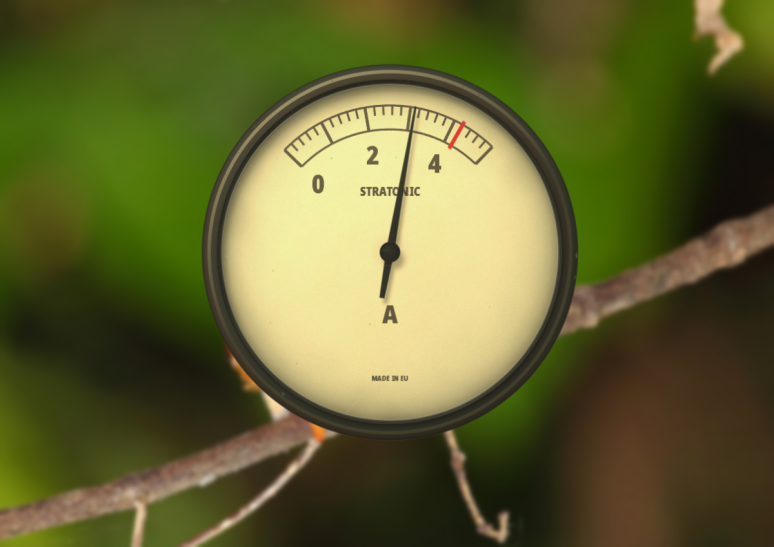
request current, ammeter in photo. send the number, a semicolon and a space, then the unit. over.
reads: 3.1; A
